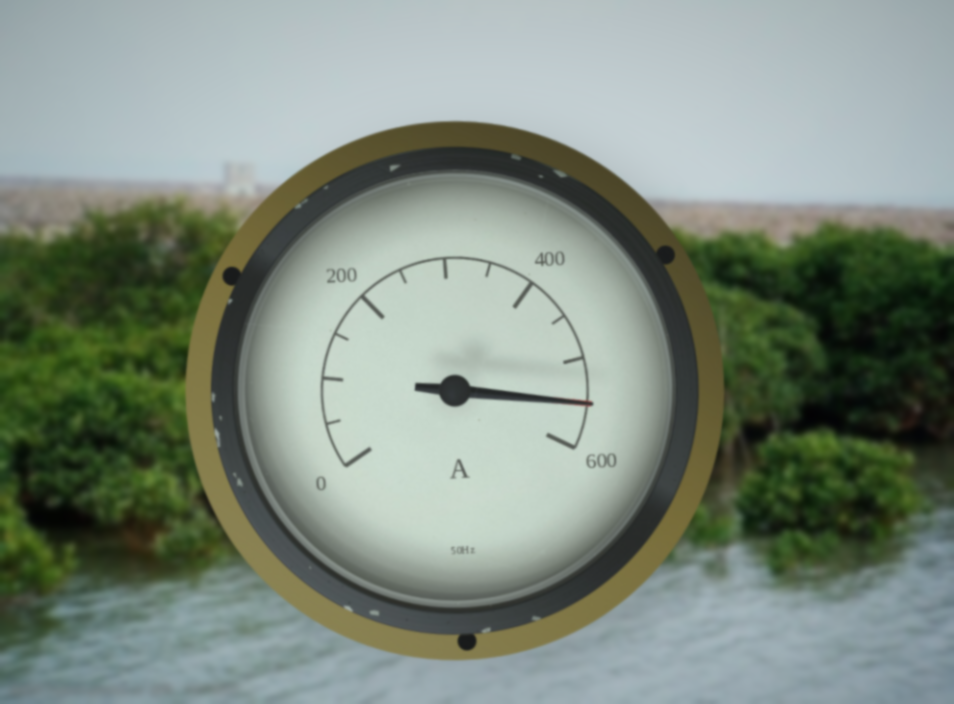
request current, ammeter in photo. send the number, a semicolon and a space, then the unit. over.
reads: 550; A
